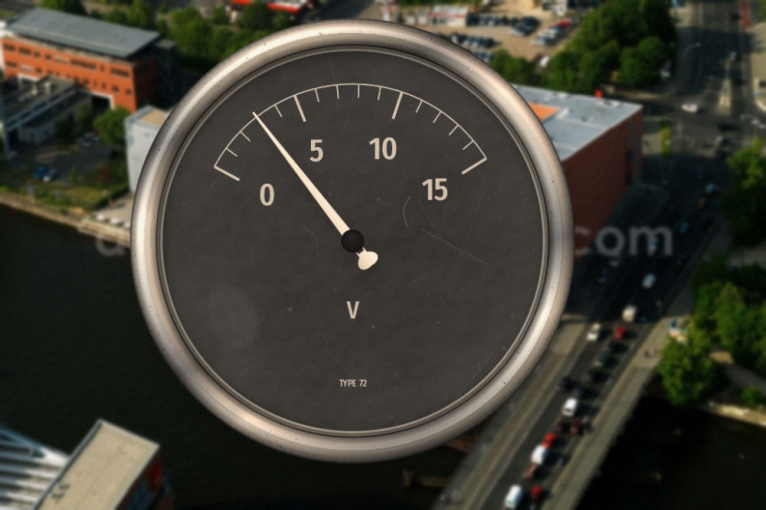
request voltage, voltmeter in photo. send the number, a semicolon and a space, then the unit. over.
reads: 3; V
